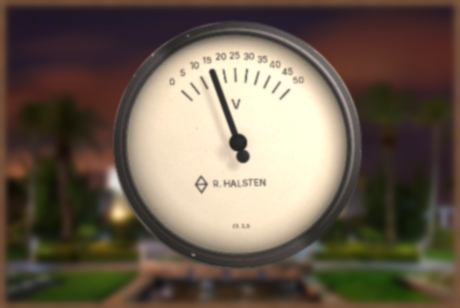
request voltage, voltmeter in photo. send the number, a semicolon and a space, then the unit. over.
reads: 15; V
